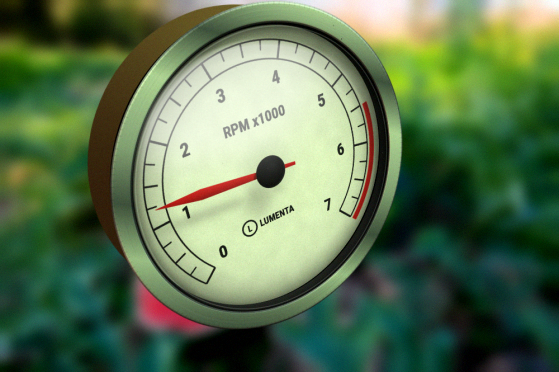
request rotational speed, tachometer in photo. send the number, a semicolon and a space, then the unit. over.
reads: 1250; rpm
